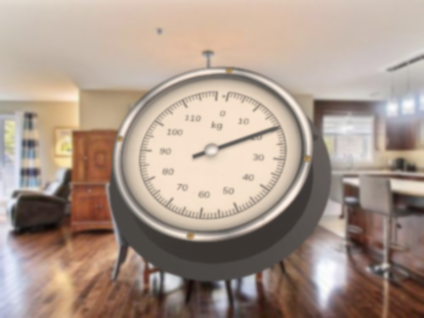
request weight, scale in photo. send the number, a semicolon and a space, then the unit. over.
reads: 20; kg
